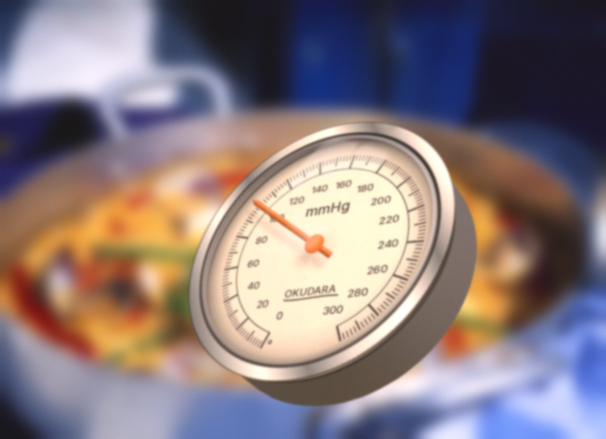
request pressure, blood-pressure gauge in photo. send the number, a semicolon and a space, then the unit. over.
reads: 100; mmHg
